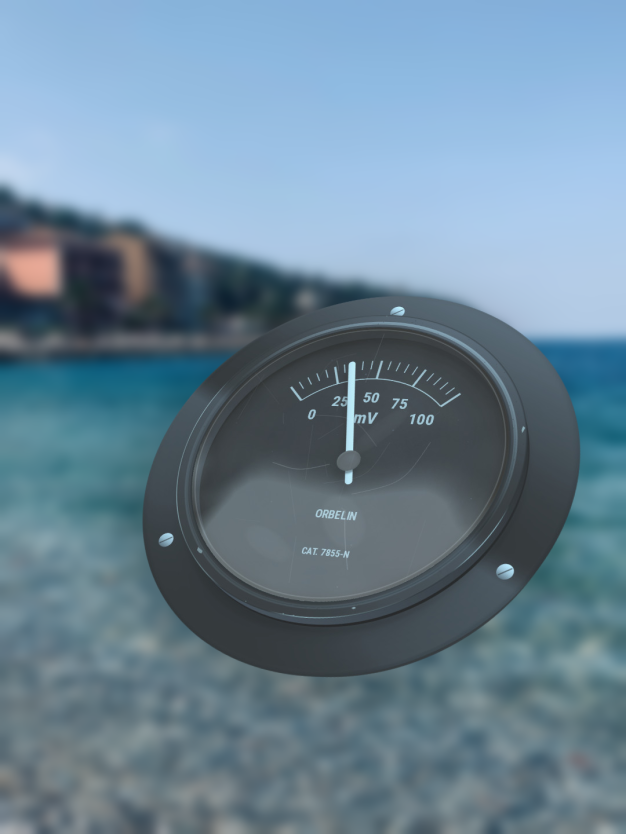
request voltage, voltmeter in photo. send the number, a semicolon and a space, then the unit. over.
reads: 35; mV
